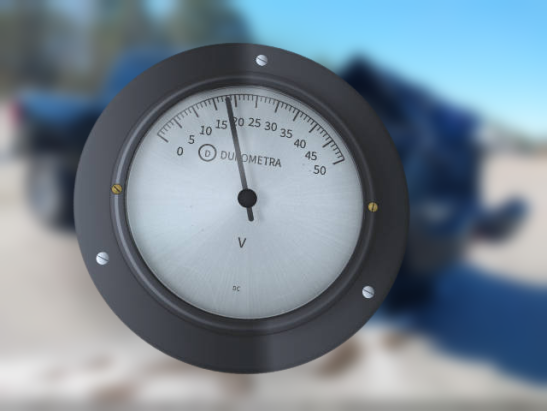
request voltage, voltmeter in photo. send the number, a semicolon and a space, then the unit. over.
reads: 18; V
